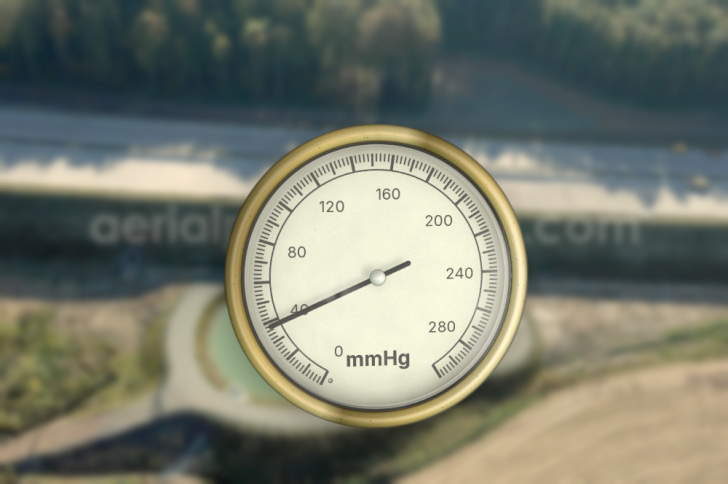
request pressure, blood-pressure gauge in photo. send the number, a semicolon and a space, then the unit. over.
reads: 38; mmHg
